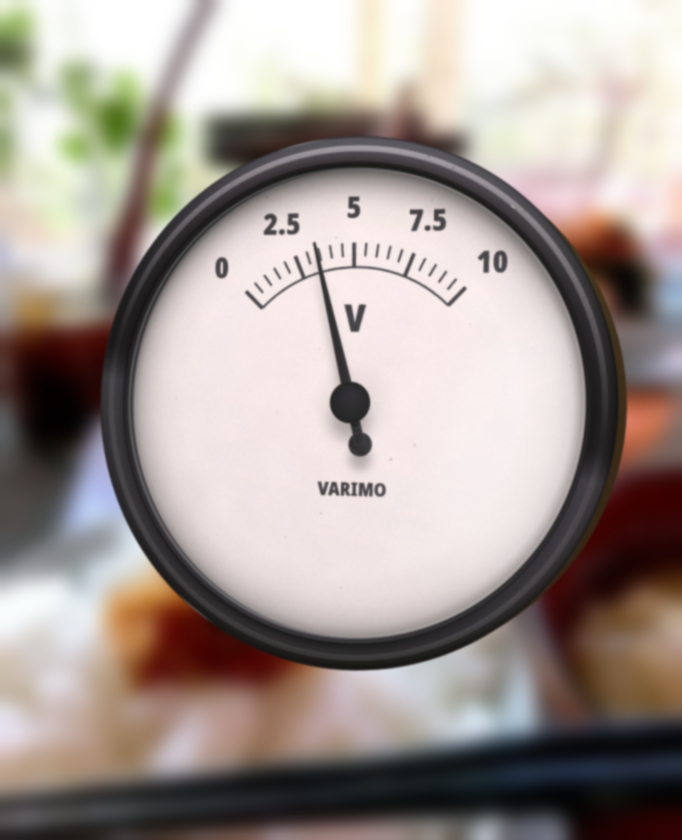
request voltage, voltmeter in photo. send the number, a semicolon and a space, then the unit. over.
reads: 3.5; V
